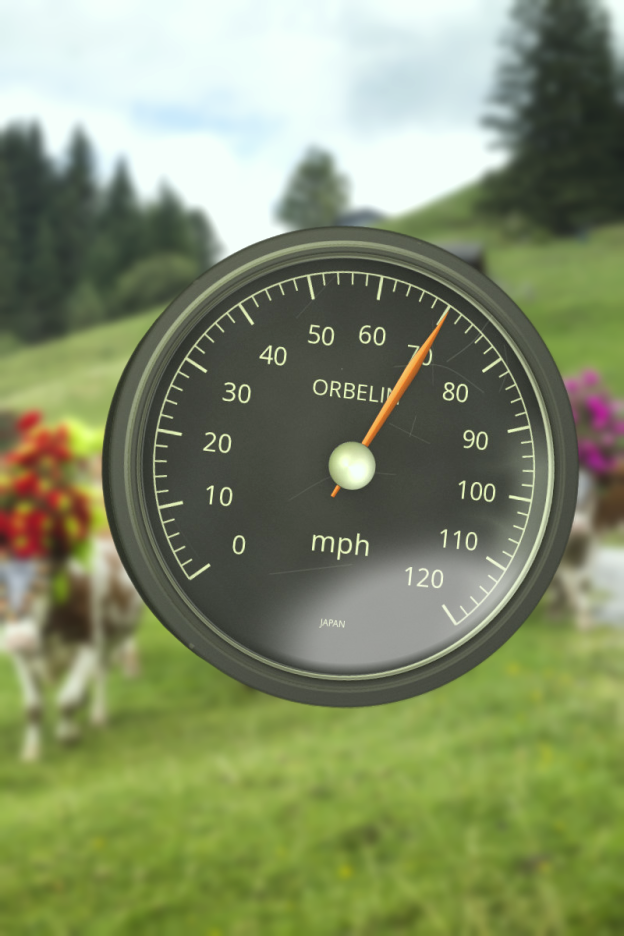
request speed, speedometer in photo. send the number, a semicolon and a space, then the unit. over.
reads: 70; mph
